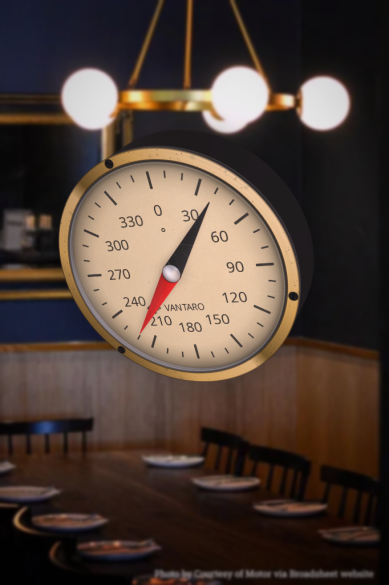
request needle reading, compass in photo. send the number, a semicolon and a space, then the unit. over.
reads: 220; °
